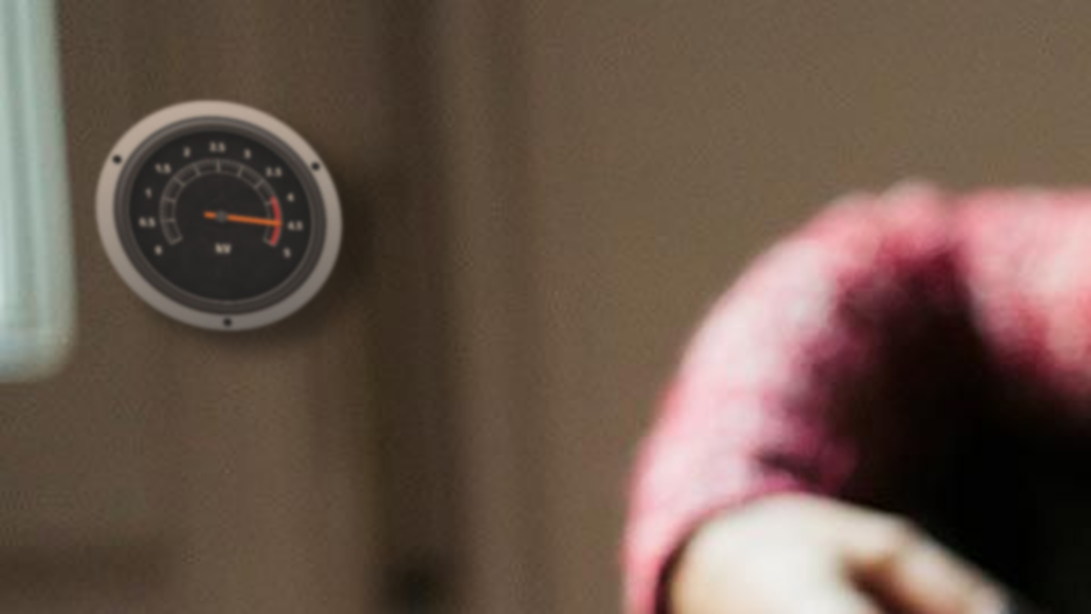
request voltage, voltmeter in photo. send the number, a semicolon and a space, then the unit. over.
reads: 4.5; kV
